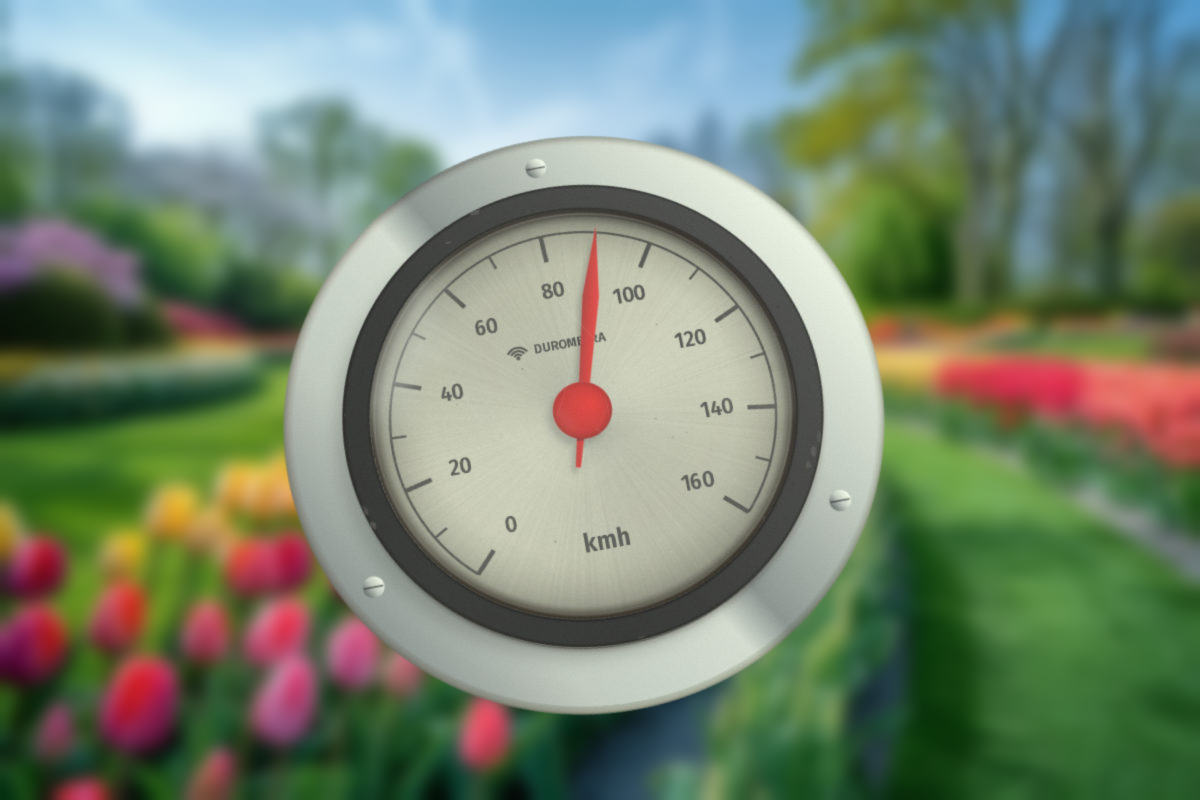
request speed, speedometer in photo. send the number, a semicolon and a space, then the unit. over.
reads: 90; km/h
